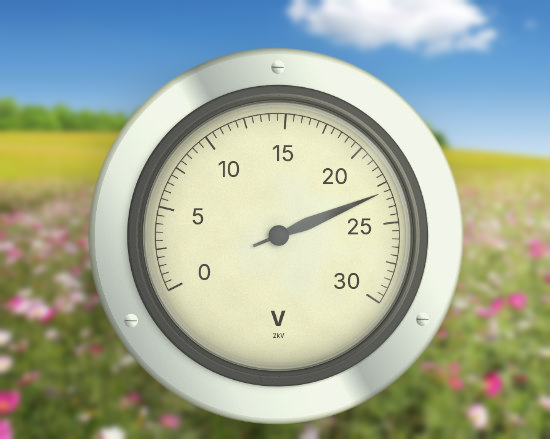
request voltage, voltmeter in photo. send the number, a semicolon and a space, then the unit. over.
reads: 23; V
